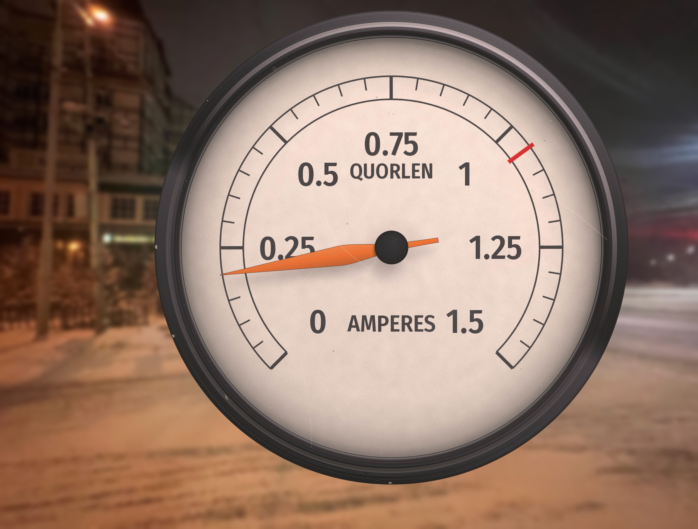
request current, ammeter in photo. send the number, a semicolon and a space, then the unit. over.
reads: 0.2; A
